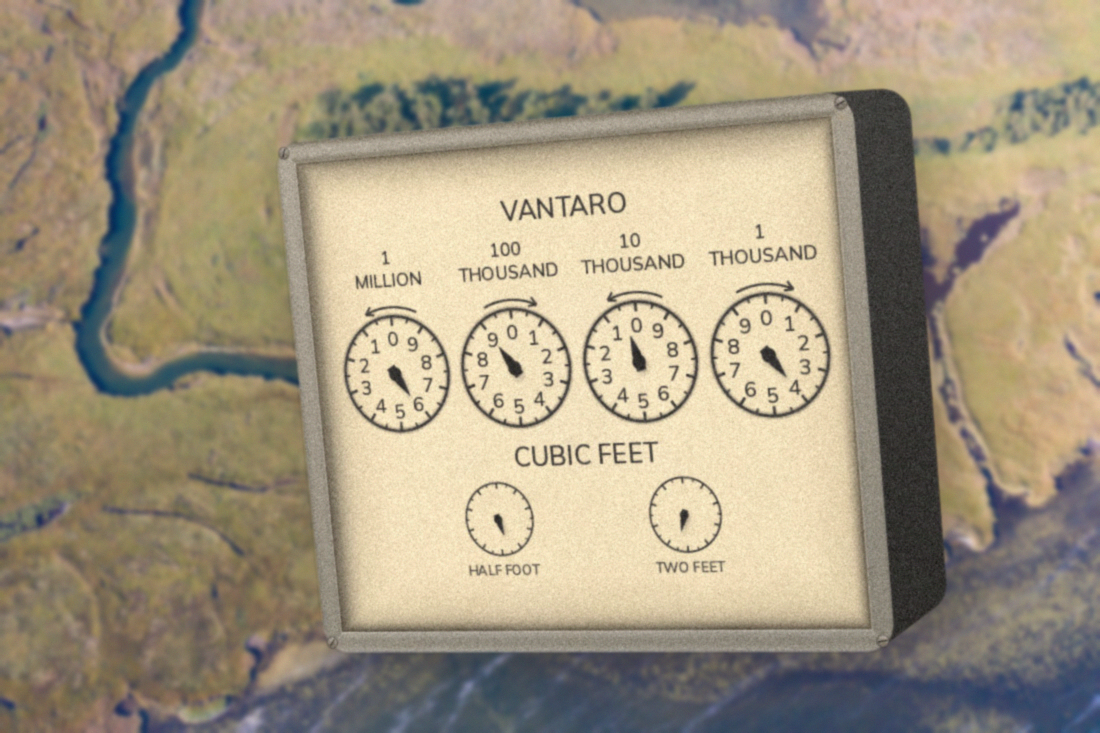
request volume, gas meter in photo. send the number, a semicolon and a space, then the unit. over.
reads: 590400; ft³
